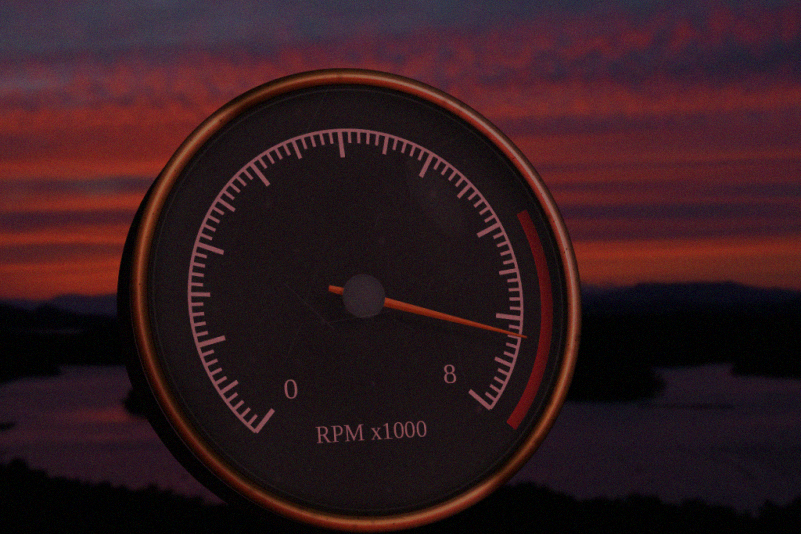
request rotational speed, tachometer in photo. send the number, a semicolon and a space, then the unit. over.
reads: 7200; rpm
